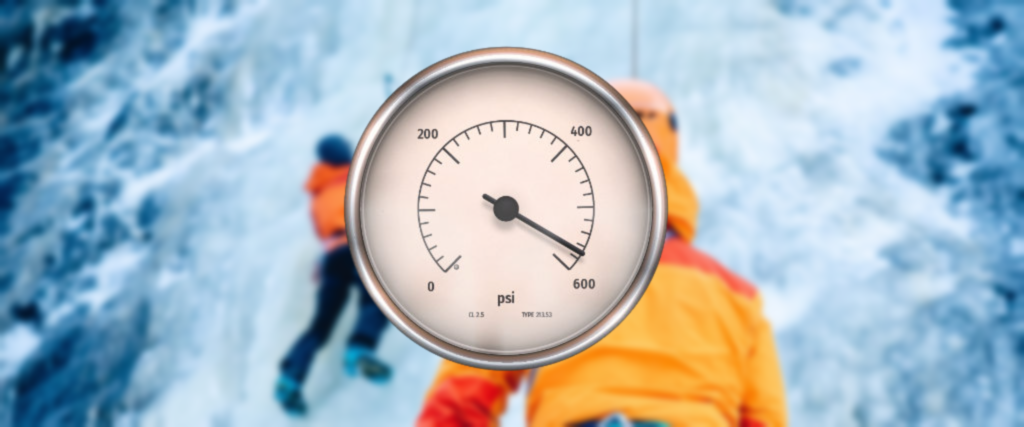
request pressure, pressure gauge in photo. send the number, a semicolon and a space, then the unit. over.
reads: 570; psi
